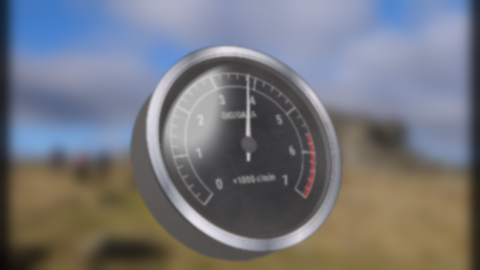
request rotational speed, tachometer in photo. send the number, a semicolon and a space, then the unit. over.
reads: 3800; rpm
